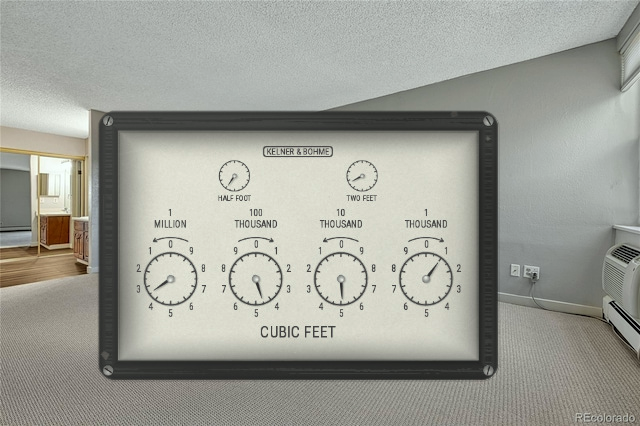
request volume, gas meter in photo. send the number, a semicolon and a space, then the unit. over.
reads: 345100; ft³
